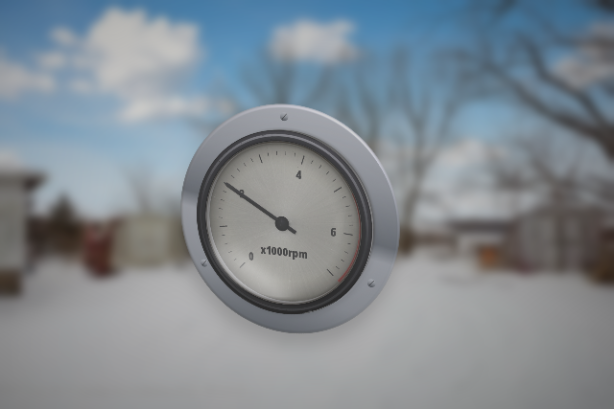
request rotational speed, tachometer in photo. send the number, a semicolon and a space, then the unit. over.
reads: 2000; rpm
